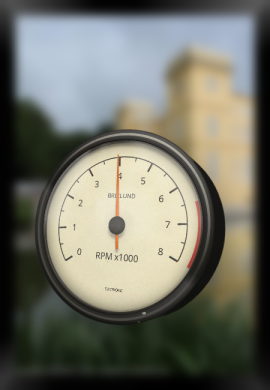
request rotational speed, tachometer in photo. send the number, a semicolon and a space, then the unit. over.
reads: 4000; rpm
